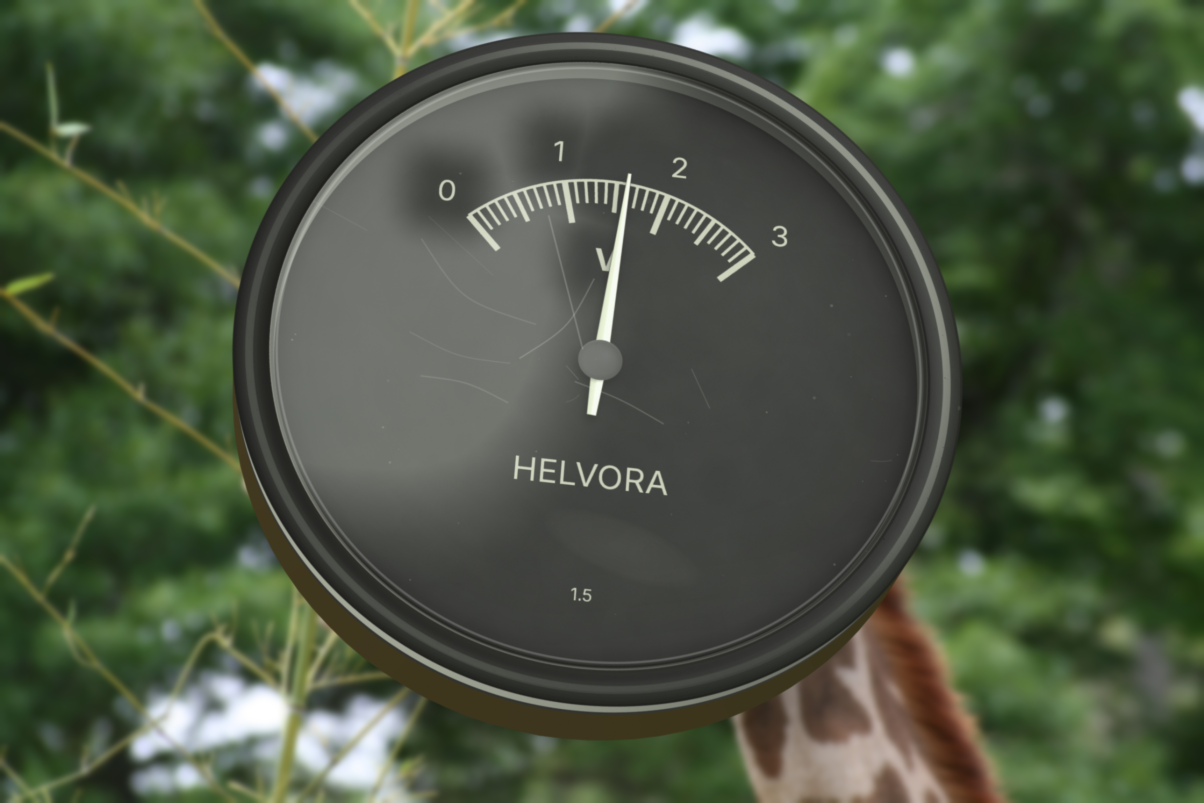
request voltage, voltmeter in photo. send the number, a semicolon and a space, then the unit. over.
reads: 1.6; V
